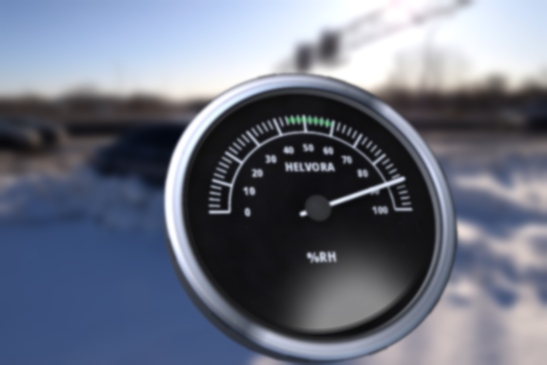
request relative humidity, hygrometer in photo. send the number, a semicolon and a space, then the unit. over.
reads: 90; %
